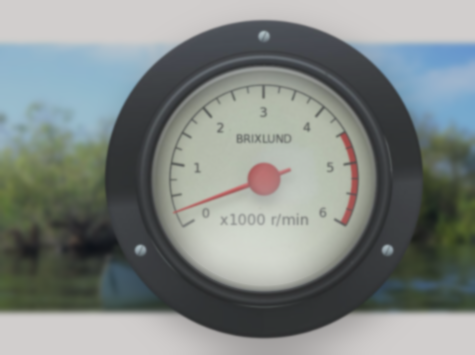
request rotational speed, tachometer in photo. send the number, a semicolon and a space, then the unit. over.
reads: 250; rpm
